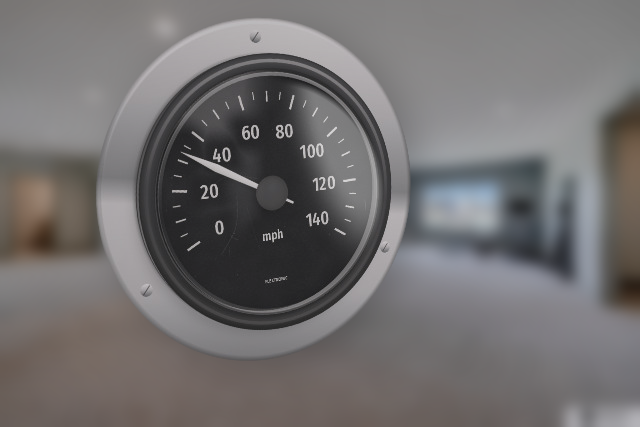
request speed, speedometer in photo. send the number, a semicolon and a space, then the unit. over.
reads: 32.5; mph
